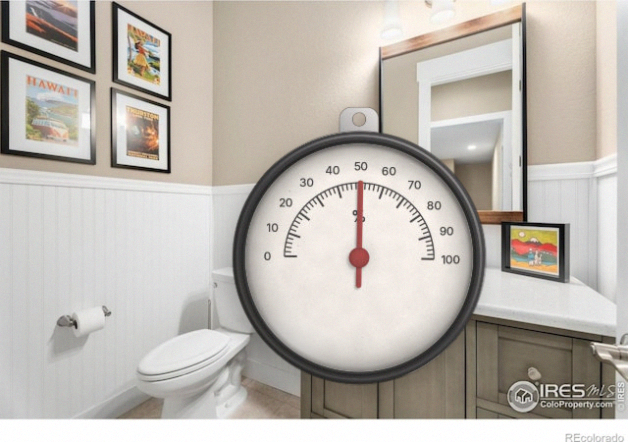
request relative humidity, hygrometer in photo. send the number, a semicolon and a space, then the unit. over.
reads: 50; %
